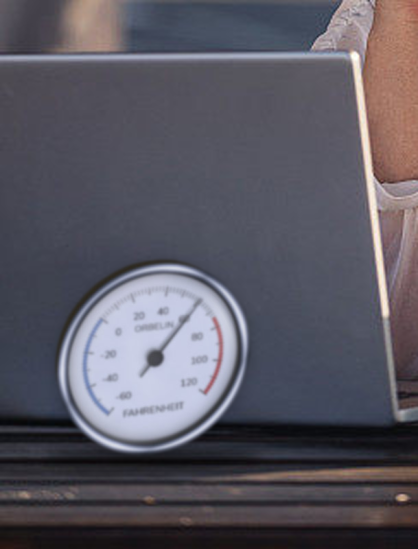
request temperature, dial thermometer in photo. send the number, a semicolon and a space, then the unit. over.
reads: 60; °F
